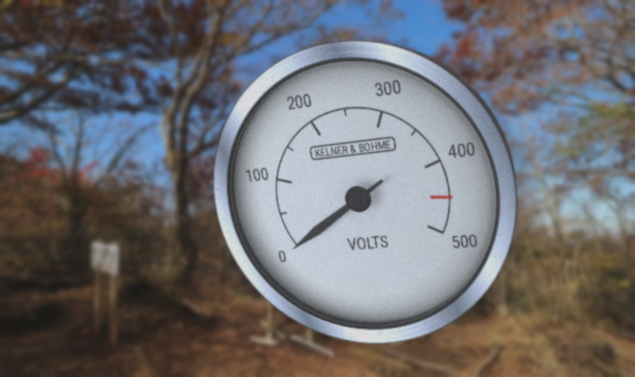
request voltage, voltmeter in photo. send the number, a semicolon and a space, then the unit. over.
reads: 0; V
